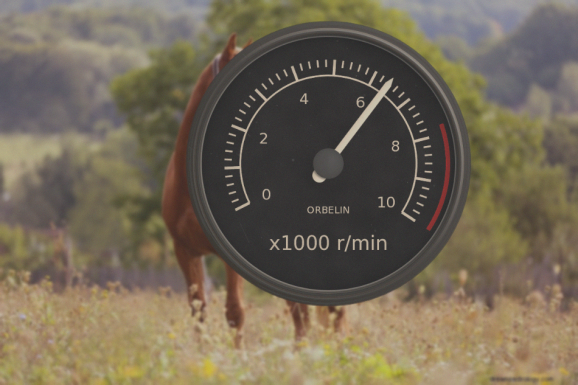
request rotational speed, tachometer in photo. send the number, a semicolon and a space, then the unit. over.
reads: 6400; rpm
